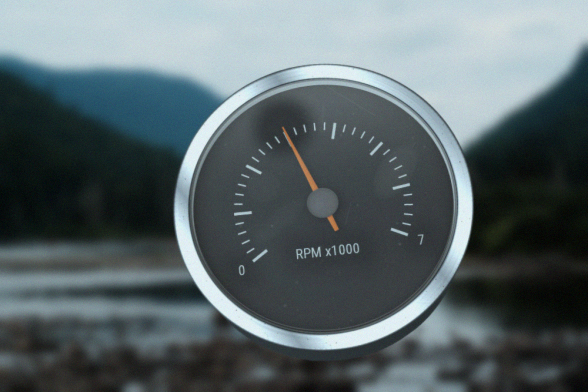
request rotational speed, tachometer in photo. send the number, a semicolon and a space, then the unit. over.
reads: 3000; rpm
